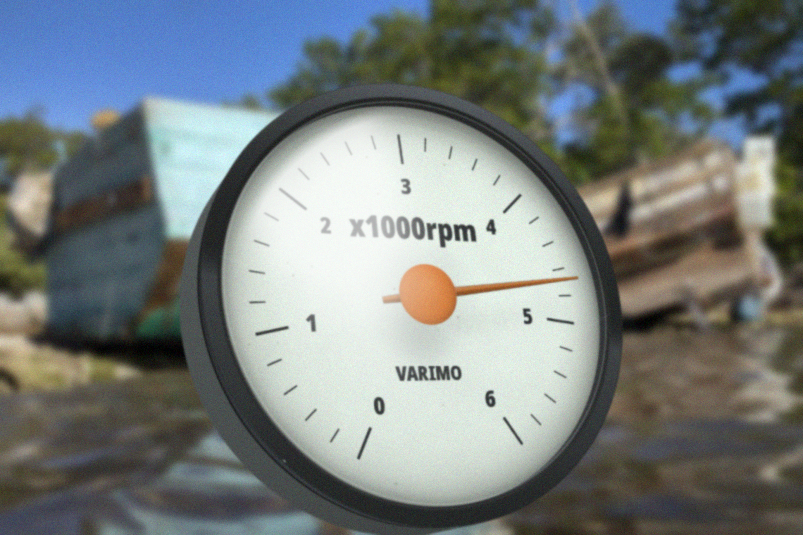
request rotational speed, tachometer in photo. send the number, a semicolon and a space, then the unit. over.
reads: 4700; rpm
